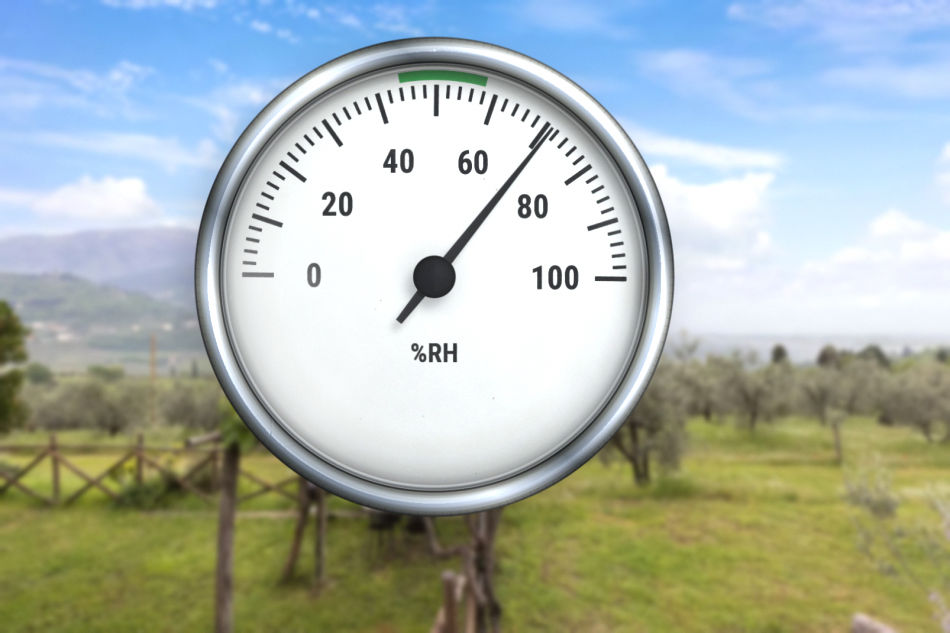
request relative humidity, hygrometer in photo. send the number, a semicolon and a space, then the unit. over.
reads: 71; %
